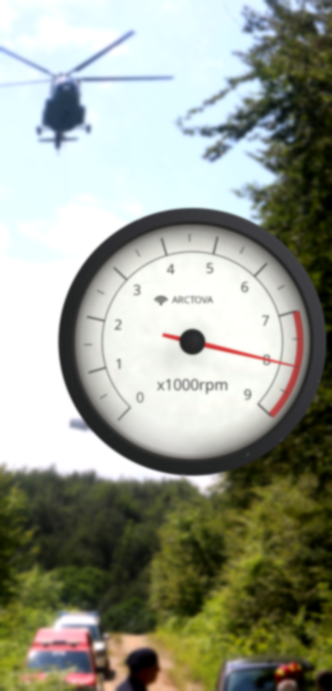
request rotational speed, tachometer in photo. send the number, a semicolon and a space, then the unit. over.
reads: 8000; rpm
